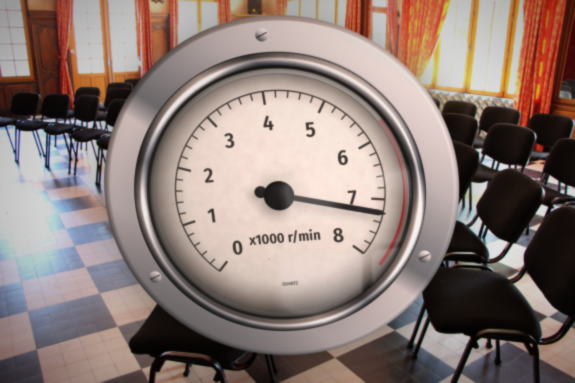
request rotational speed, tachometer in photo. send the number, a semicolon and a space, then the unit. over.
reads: 7200; rpm
